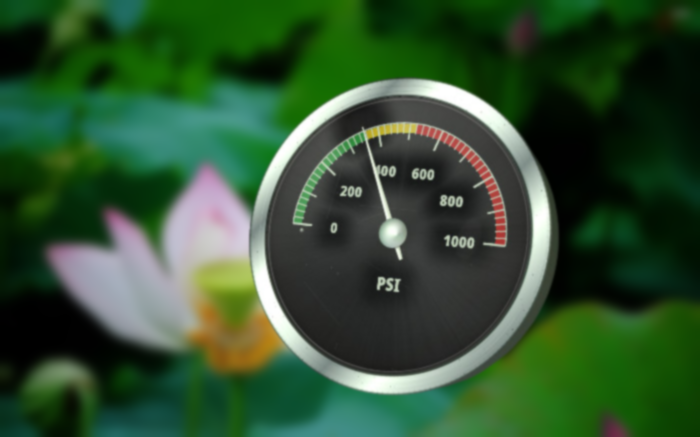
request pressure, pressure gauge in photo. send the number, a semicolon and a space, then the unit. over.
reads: 360; psi
